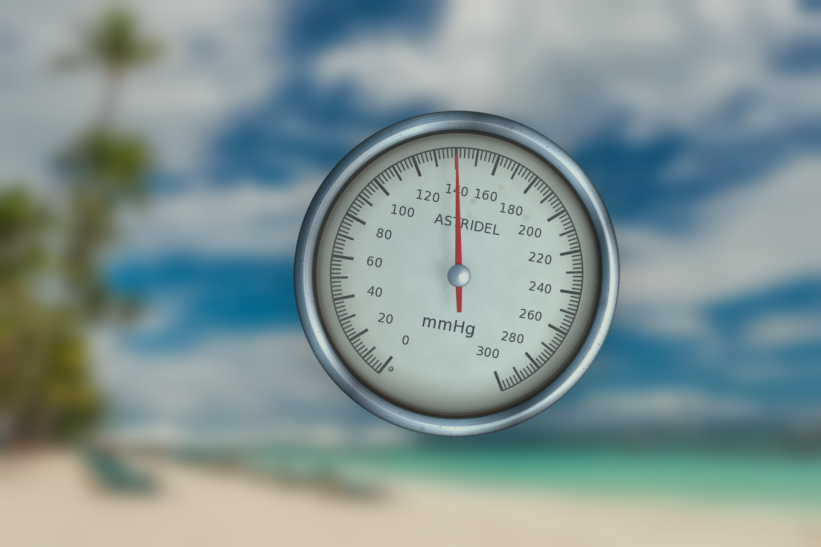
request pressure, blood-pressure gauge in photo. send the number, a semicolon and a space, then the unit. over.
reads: 140; mmHg
